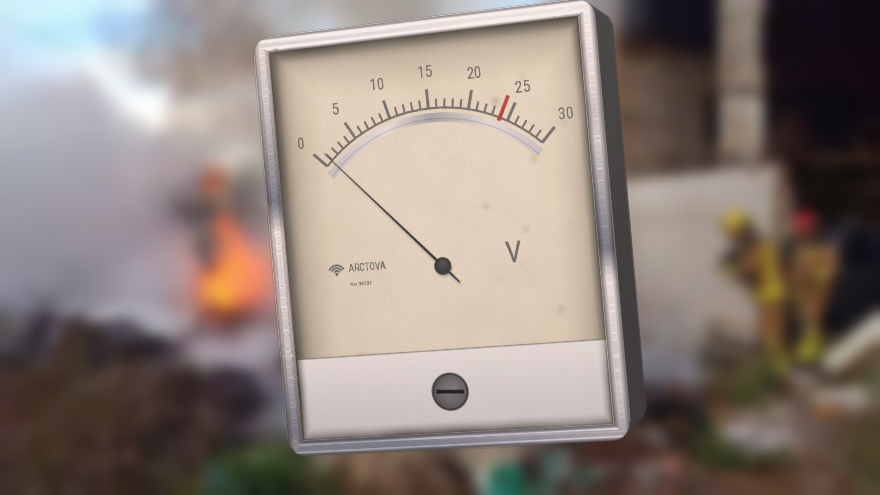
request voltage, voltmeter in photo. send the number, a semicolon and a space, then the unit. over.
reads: 1; V
